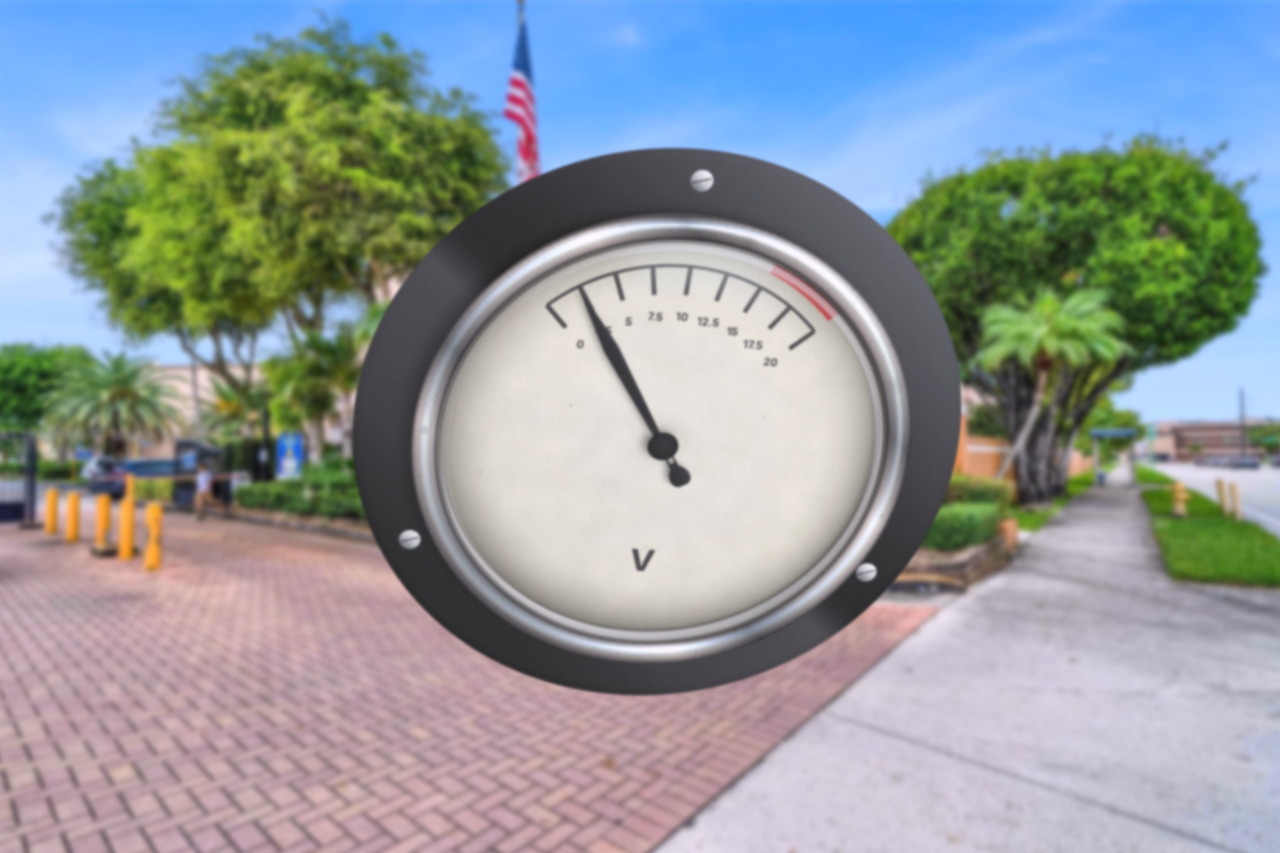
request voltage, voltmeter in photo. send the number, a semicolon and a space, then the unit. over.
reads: 2.5; V
